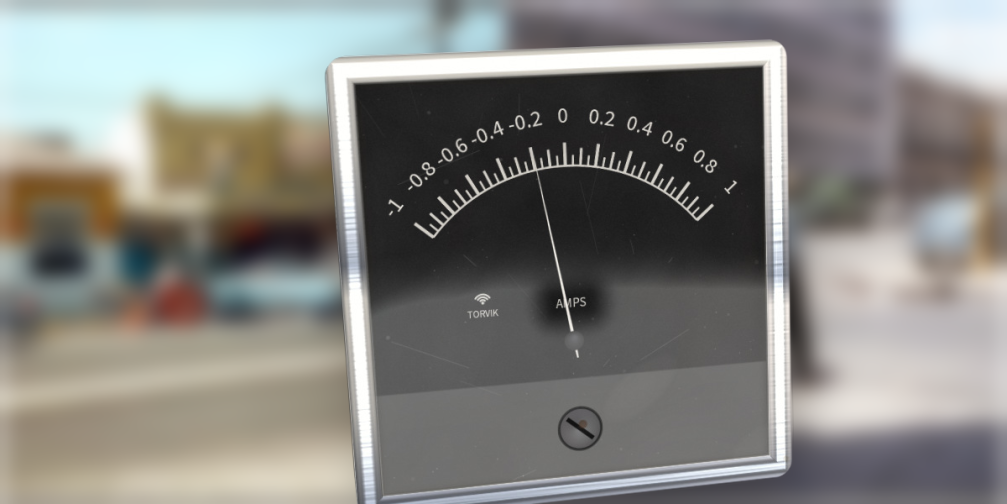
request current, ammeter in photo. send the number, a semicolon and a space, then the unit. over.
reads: -0.2; A
